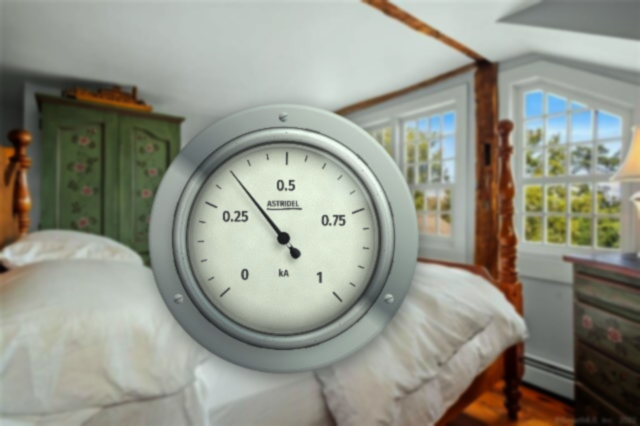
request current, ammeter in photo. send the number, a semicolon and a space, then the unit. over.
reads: 0.35; kA
